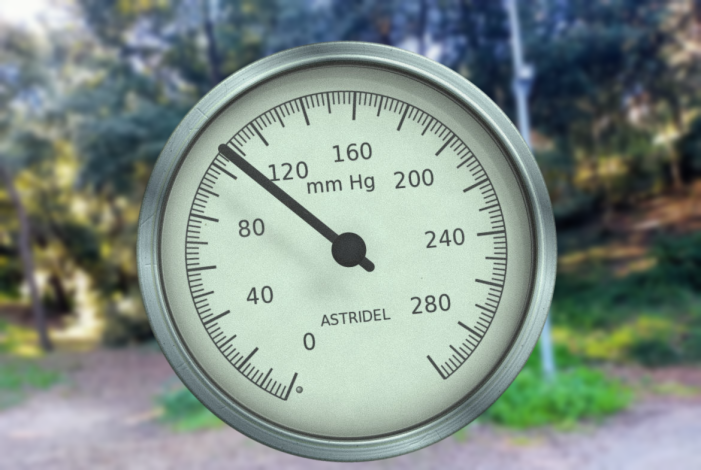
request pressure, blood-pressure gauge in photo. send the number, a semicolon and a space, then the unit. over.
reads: 106; mmHg
